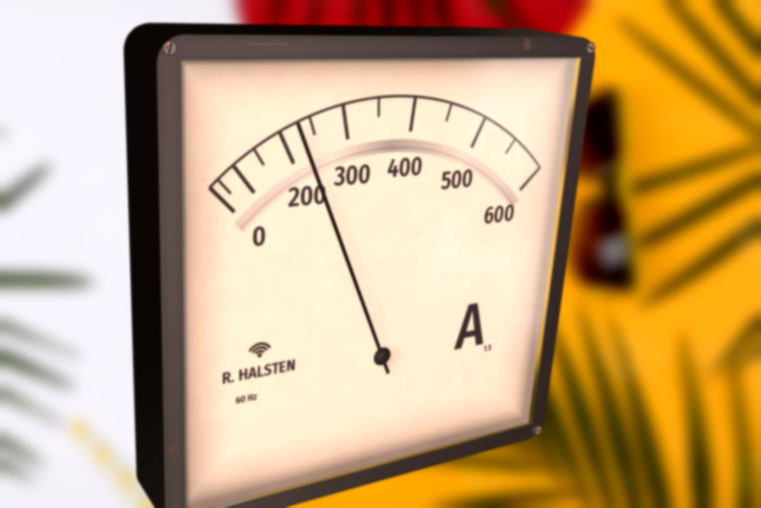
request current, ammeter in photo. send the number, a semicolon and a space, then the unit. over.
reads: 225; A
